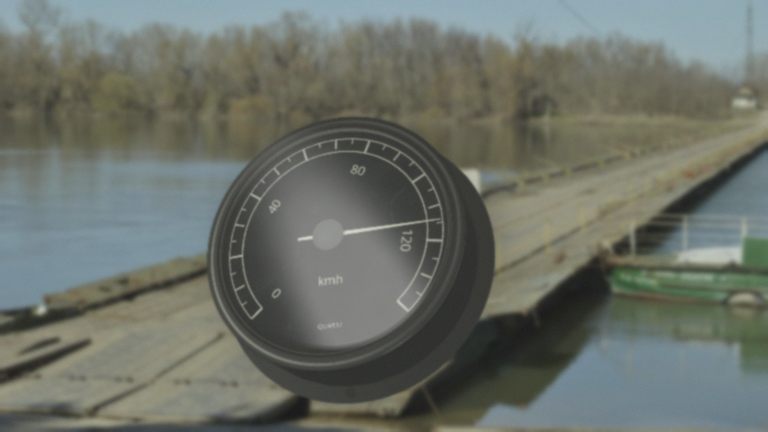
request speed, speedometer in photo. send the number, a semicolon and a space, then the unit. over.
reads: 115; km/h
